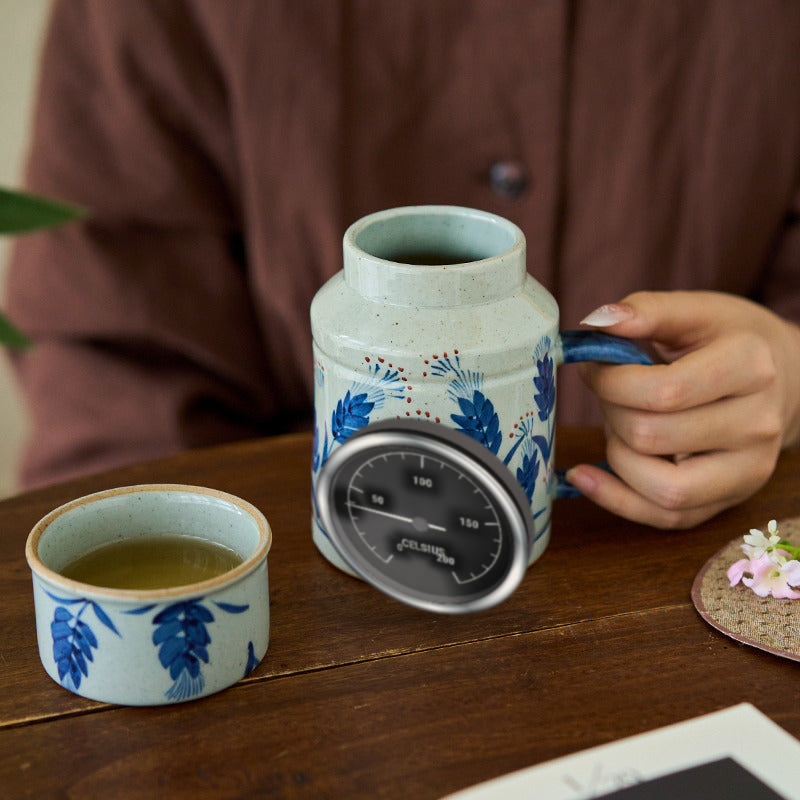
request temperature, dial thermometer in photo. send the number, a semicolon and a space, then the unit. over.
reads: 40; °C
